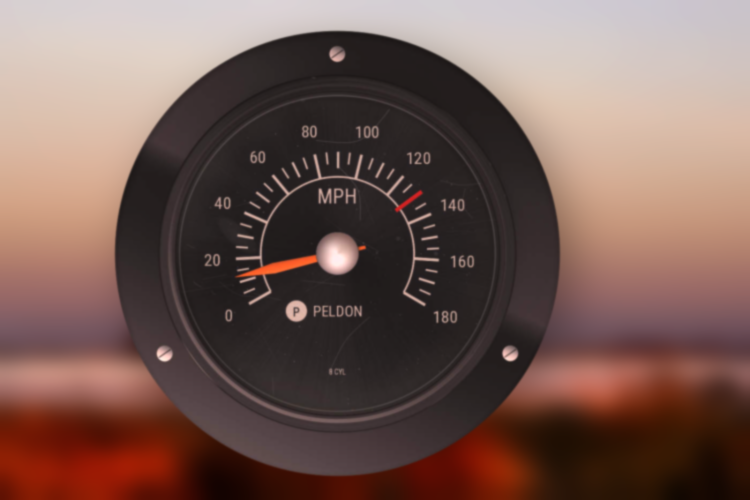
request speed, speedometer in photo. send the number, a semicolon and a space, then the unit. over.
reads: 12.5; mph
